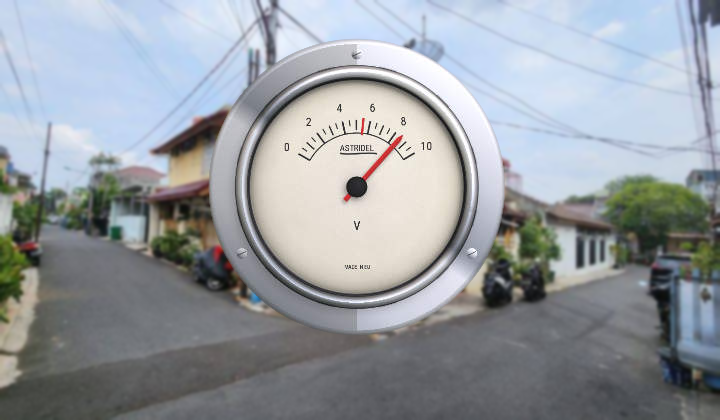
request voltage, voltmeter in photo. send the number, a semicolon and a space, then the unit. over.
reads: 8.5; V
